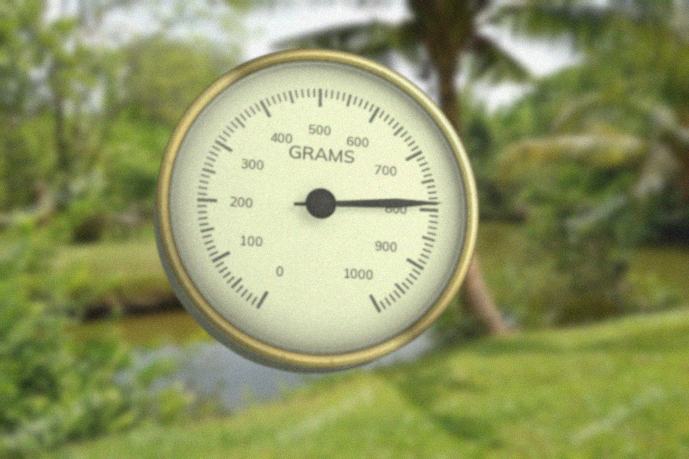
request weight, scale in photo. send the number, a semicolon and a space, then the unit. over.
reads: 790; g
